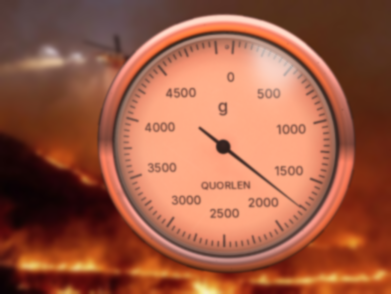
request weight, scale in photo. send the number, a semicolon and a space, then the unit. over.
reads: 1750; g
